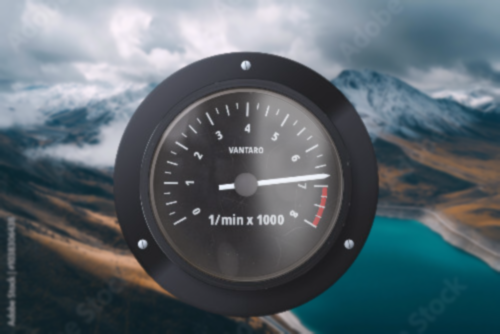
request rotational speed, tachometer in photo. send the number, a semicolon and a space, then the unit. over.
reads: 6750; rpm
